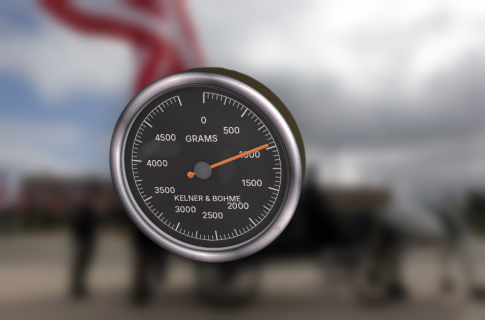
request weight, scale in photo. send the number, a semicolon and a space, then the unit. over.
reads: 950; g
